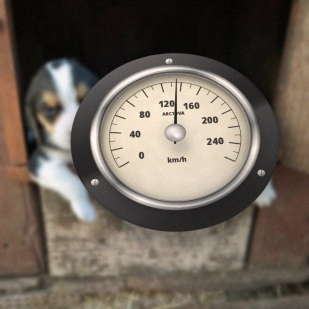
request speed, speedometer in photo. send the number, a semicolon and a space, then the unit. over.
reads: 135; km/h
